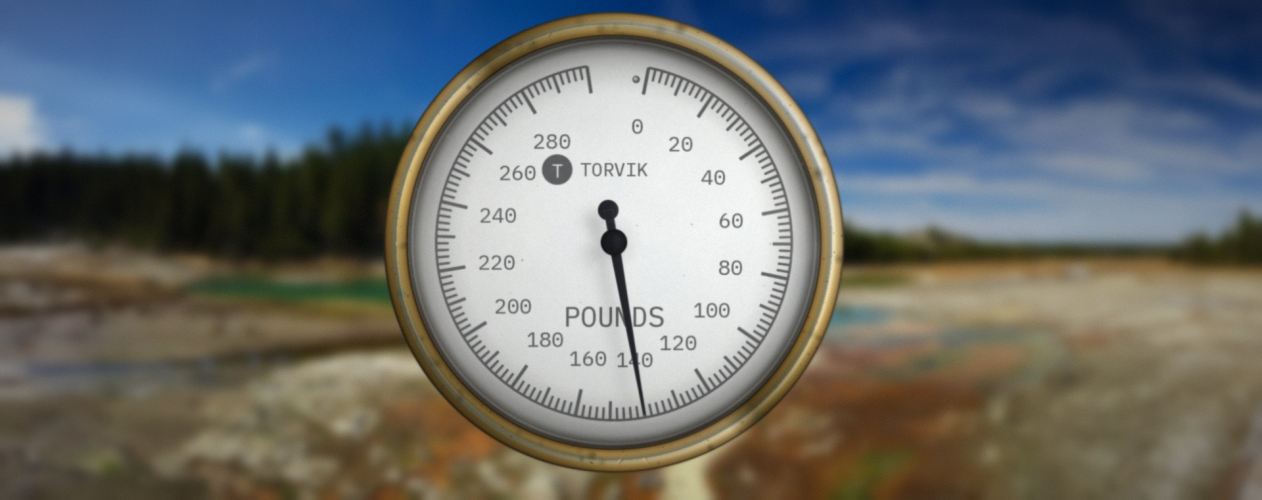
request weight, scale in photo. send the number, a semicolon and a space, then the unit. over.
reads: 140; lb
